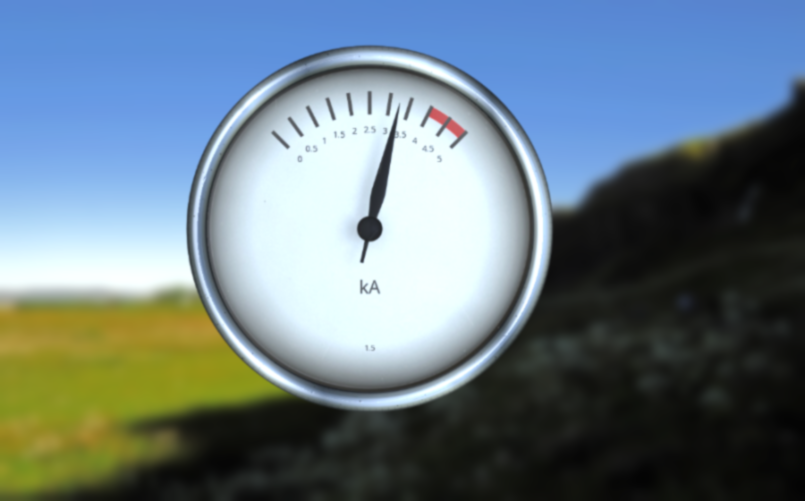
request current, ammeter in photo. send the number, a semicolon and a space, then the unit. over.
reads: 3.25; kA
